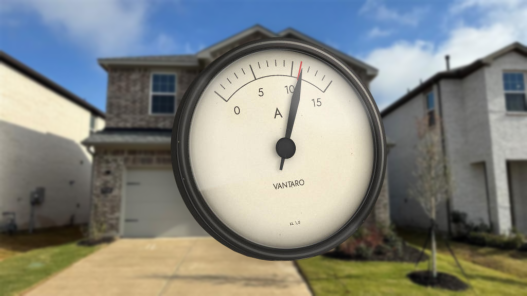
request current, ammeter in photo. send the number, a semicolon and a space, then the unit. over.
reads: 11; A
